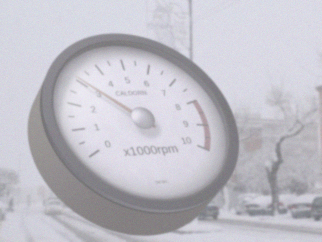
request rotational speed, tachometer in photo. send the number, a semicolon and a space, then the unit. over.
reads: 3000; rpm
